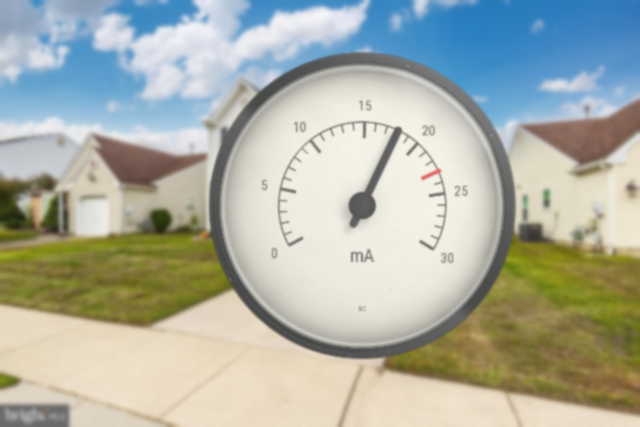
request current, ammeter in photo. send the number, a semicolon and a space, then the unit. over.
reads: 18; mA
